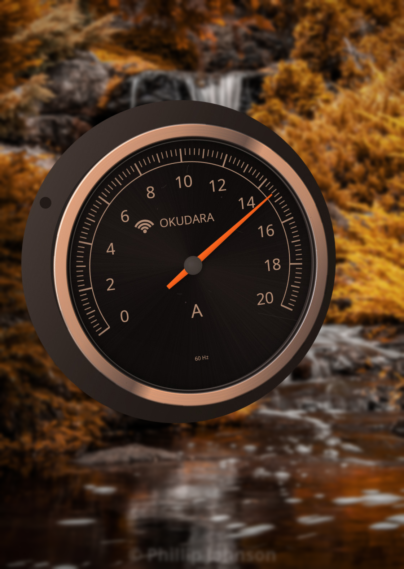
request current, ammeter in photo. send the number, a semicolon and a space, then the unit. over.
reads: 14.6; A
